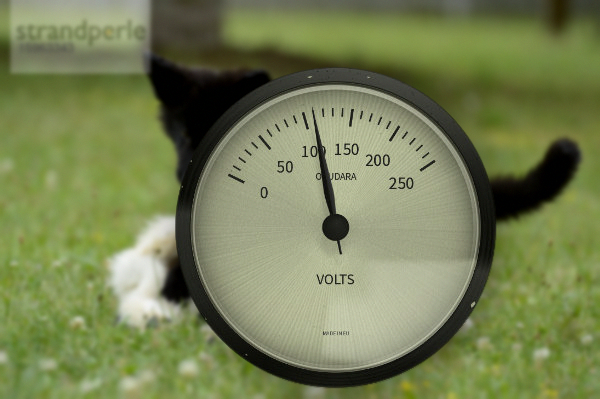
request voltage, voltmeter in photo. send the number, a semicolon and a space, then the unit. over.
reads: 110; V
